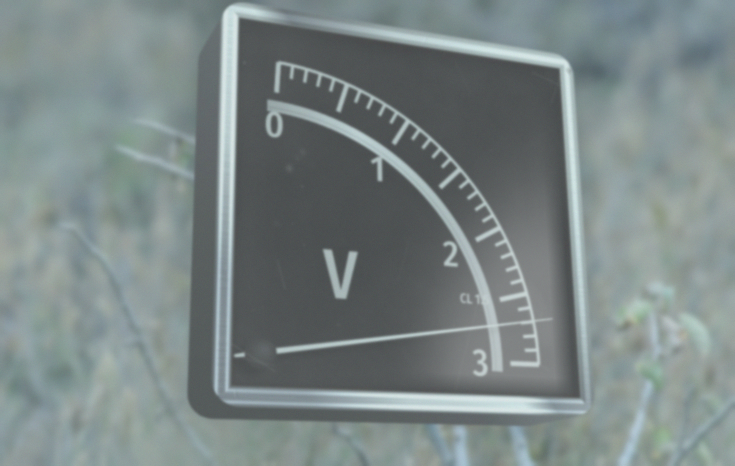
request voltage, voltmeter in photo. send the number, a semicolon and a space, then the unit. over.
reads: 2.7; V
